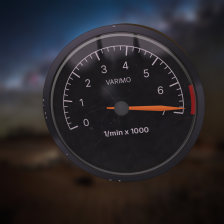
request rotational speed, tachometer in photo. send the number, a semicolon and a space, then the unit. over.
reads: 6800; rpm
